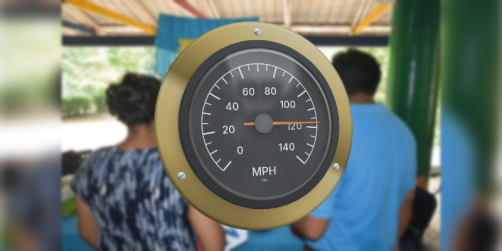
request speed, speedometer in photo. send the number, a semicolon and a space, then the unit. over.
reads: 117.5; mph
